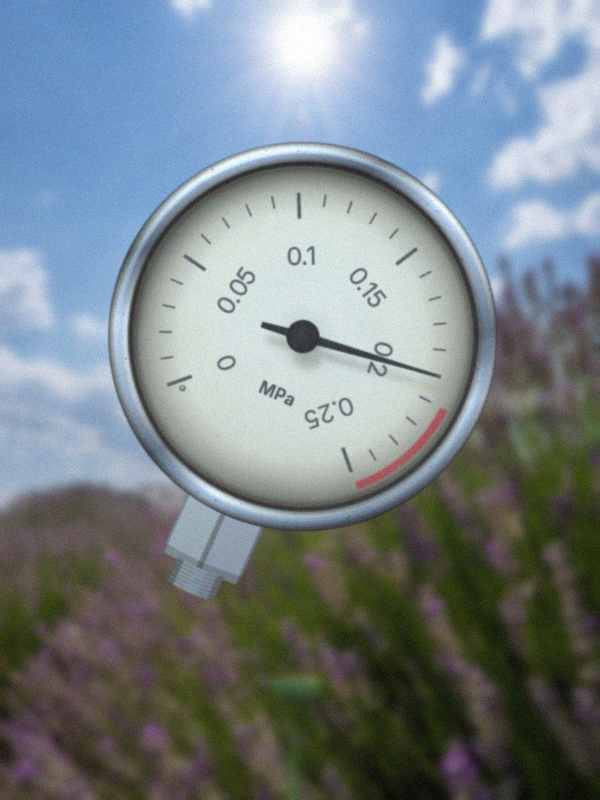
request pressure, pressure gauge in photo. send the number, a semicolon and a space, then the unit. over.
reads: 0.2; MPa
